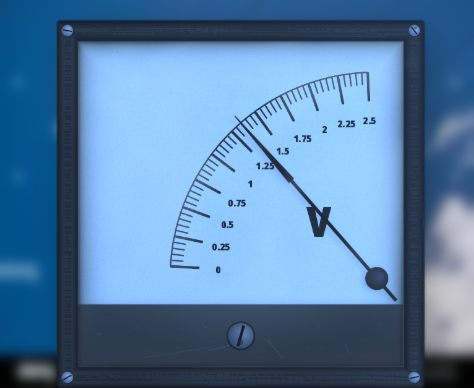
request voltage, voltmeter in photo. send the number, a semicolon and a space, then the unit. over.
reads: 1.35; V
